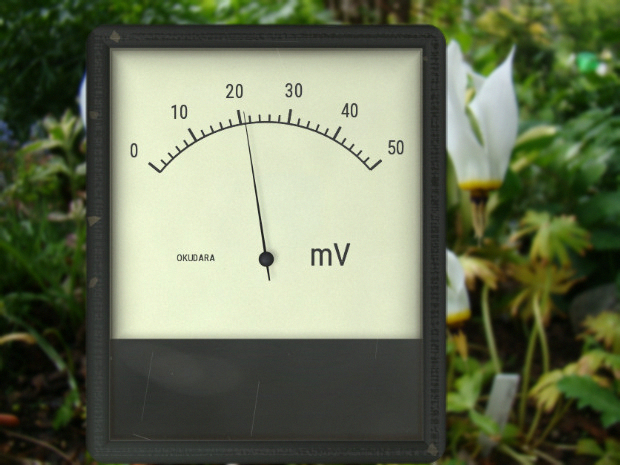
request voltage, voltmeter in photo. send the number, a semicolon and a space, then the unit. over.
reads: 21; mV
